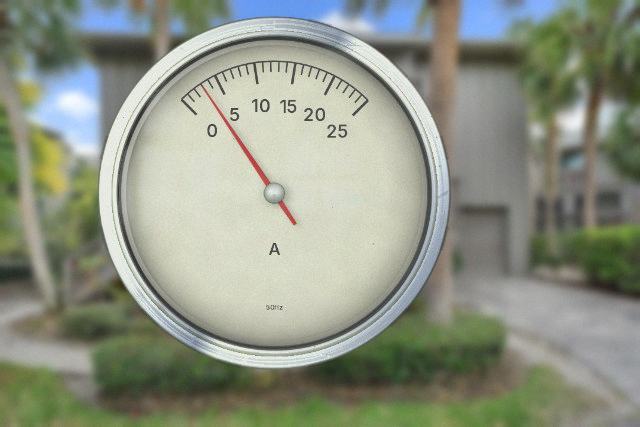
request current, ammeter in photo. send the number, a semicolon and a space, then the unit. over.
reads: 3; A
